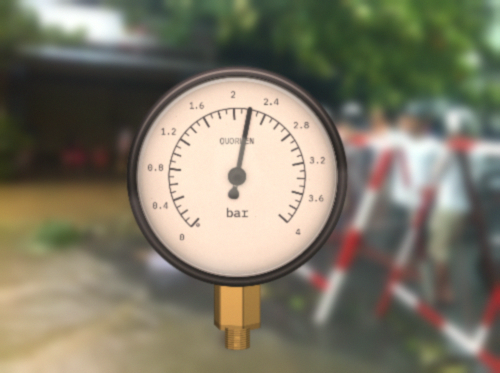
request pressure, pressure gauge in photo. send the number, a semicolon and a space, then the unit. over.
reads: 2.2; bar
